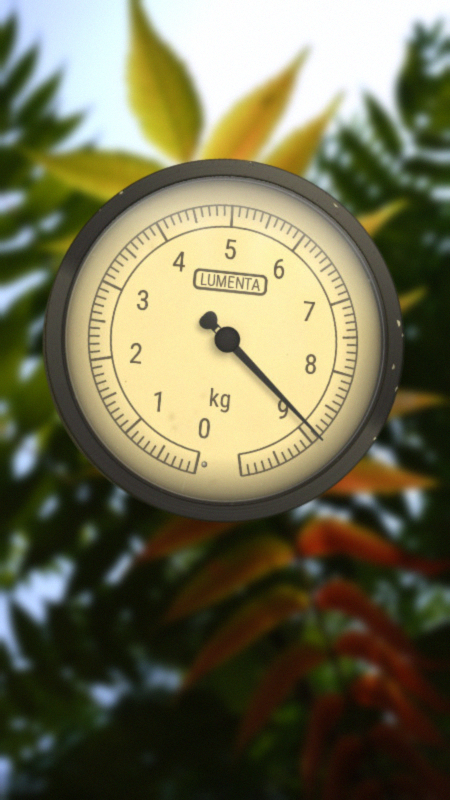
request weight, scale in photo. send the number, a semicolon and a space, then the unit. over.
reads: 8.9; kg
